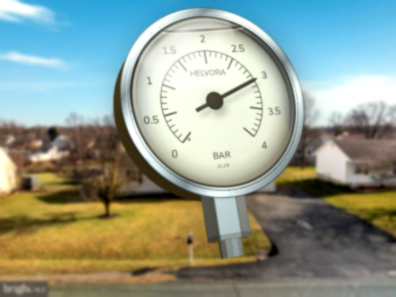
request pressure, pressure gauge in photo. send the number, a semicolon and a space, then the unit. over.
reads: 3; bar
